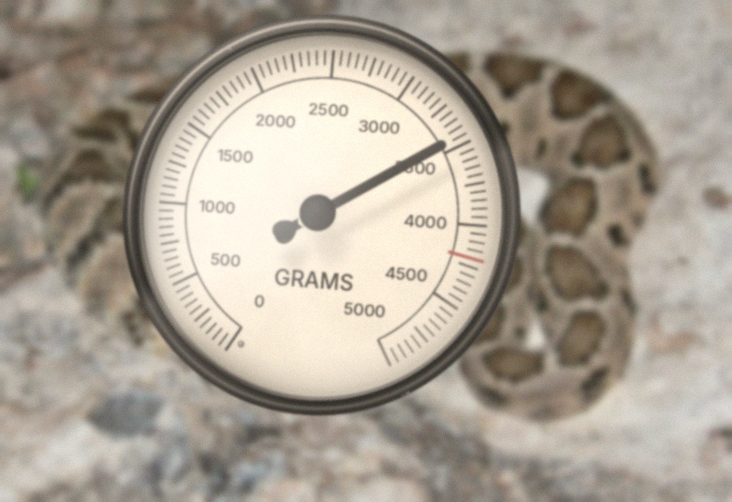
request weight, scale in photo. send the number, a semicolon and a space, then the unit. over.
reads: 3450; g
